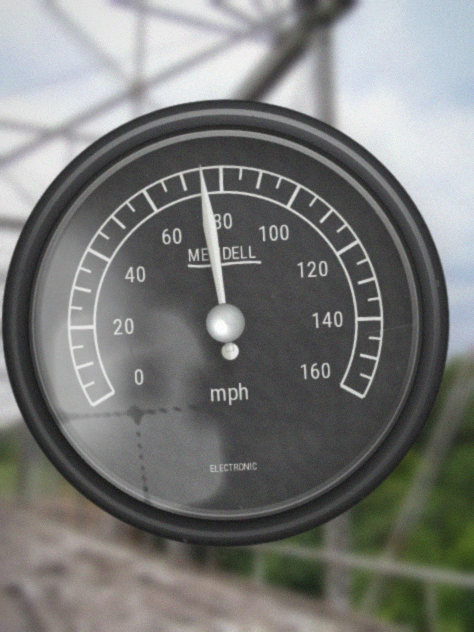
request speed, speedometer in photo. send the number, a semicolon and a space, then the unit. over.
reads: 75; mph
